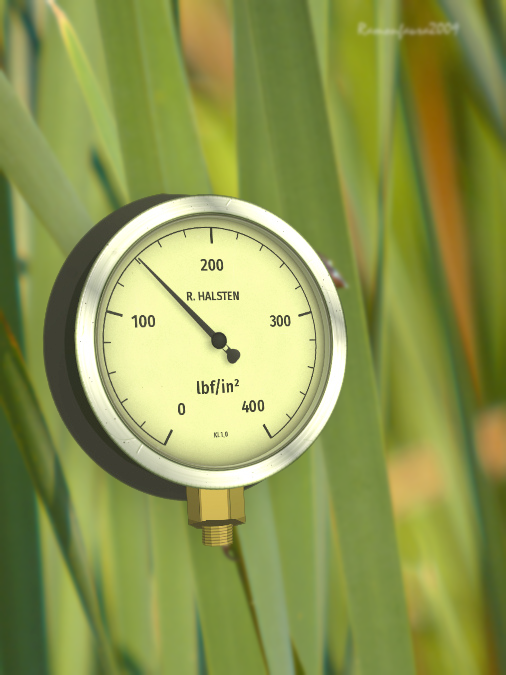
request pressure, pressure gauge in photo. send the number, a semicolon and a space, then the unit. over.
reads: 140; psi
